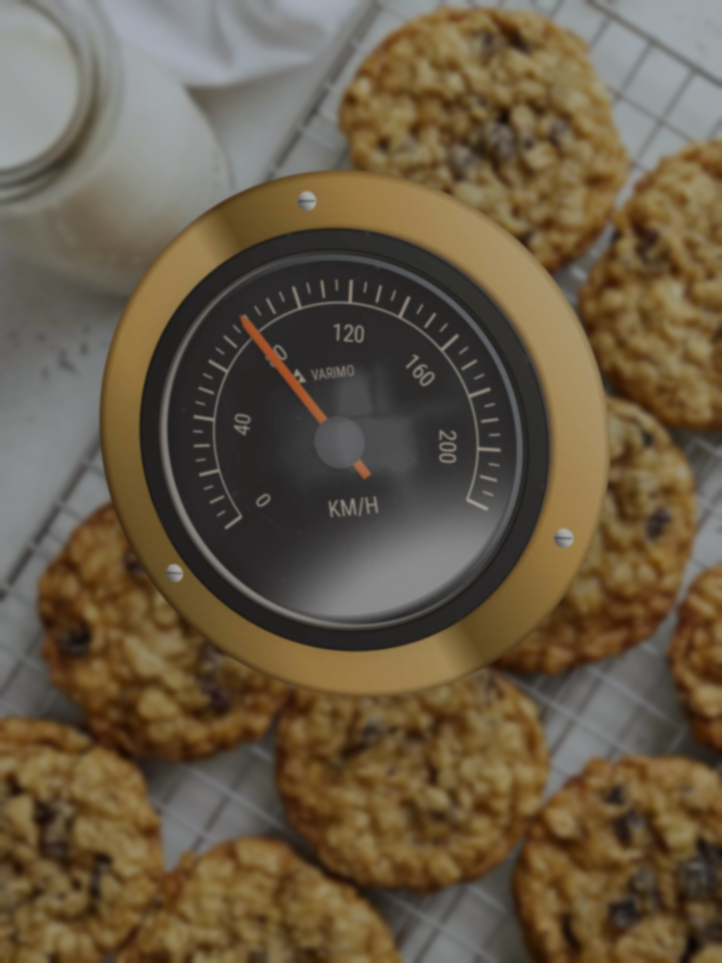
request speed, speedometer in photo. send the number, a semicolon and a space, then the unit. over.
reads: 80; km/h
